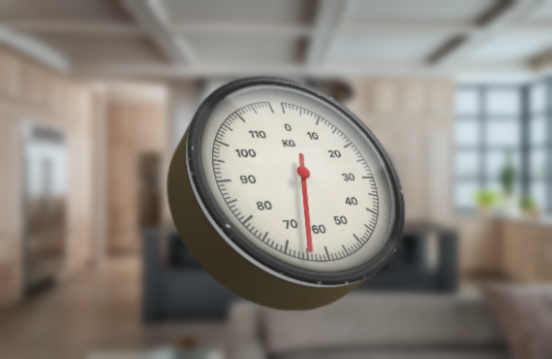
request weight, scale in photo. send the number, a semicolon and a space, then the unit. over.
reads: 65; kg
